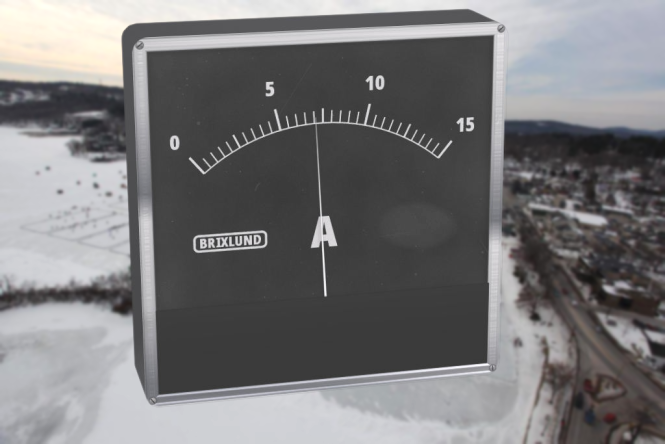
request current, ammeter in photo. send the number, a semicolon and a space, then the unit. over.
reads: 7; A
